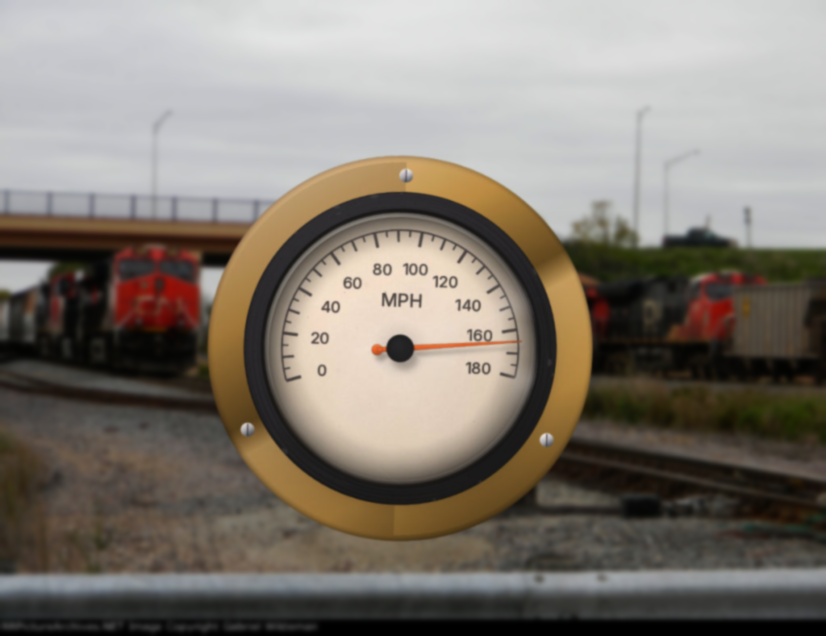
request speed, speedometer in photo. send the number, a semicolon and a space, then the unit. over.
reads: 165; mph
